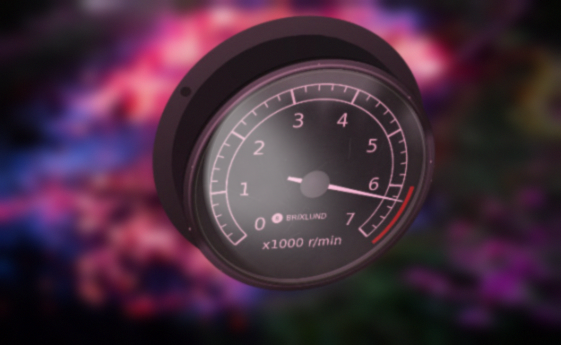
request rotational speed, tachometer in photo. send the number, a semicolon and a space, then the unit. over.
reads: 6200; rpm
